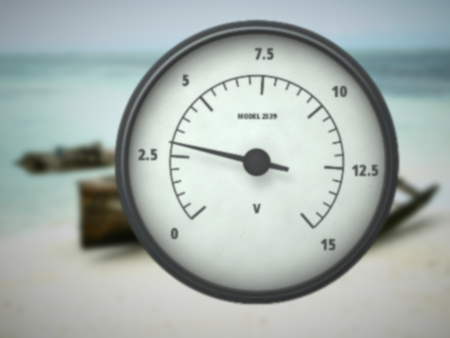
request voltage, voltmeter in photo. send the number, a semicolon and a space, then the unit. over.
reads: 3; V
